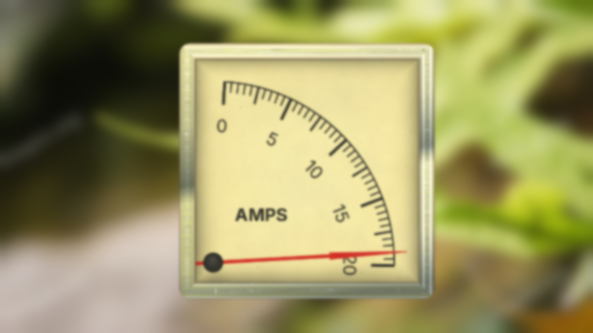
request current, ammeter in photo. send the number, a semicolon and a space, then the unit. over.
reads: 19; A
